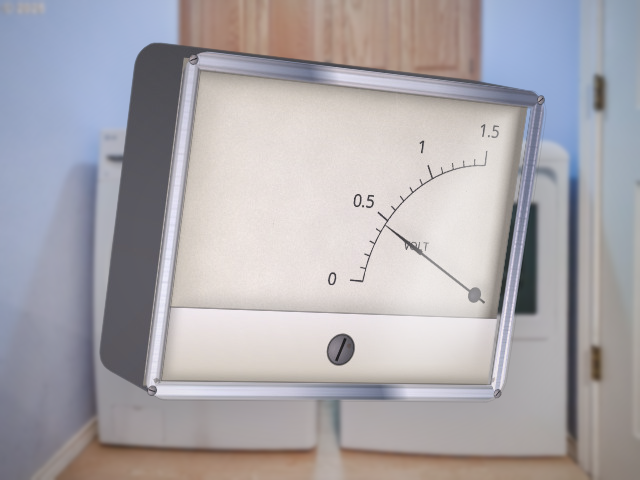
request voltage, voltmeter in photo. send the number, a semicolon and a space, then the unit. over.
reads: 0.45; V
